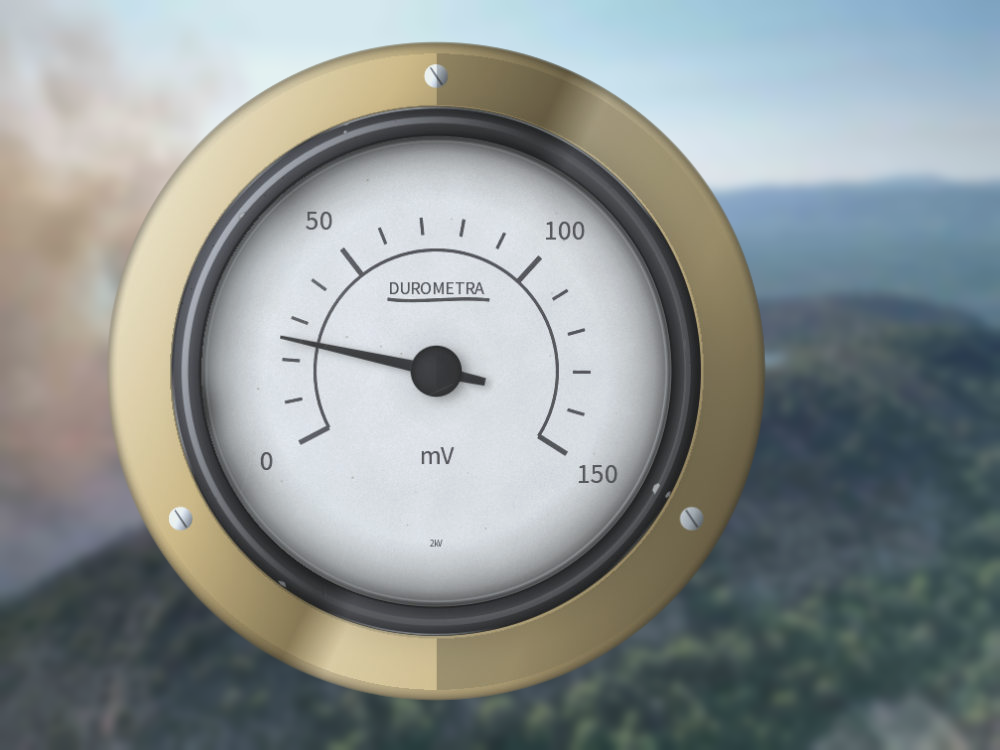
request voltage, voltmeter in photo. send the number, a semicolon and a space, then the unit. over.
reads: 25; mV
